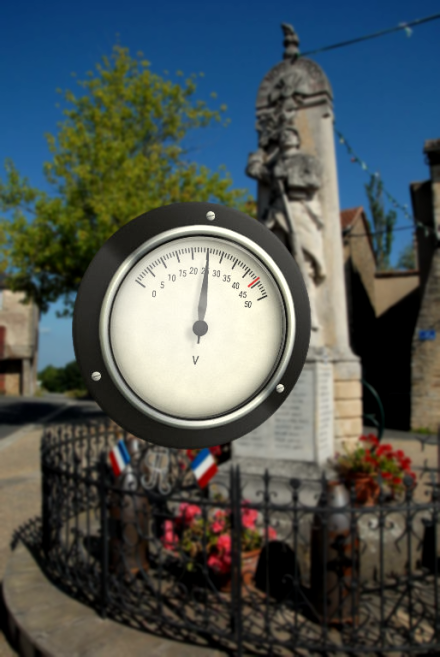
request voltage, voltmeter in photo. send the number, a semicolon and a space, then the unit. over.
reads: 25; V
